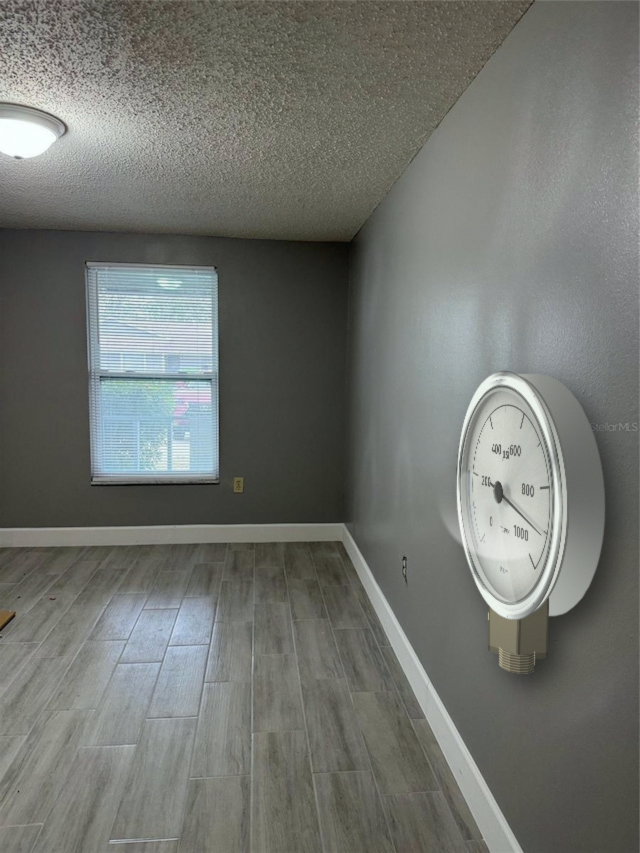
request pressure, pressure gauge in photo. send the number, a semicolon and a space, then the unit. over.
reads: 900; psi
